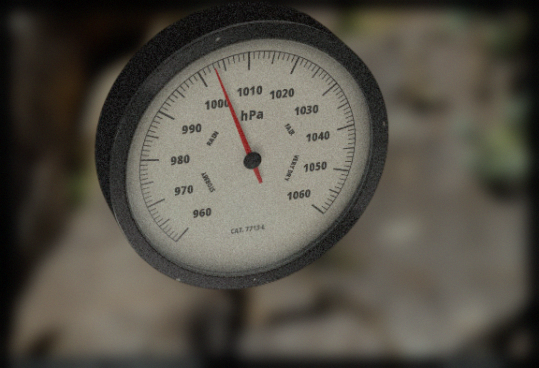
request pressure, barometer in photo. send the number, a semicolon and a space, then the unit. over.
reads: 1003; hPa
